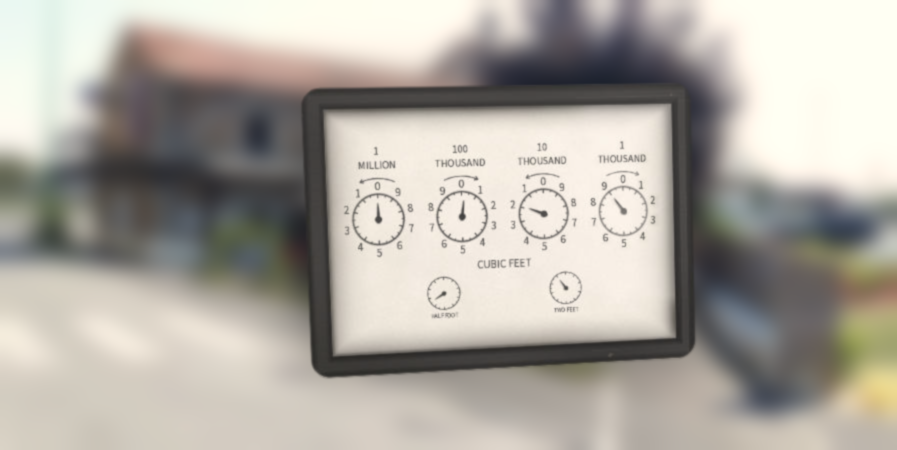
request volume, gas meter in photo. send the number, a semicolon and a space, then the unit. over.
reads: 1900; ft³
